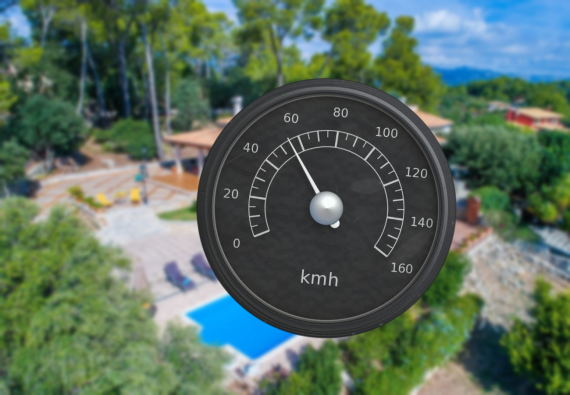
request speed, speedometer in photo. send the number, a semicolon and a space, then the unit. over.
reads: 55; km/h
